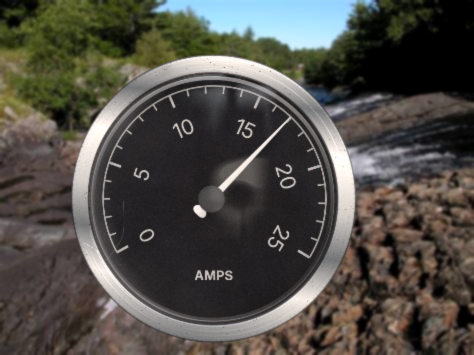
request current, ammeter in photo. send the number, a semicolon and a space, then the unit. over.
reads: 17; A
